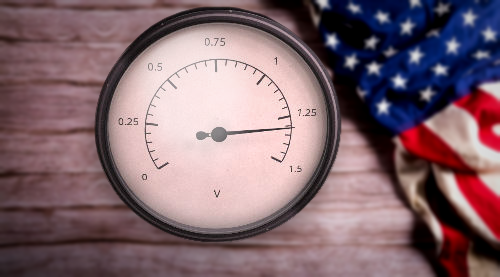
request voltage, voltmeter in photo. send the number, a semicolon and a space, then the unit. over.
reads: 1.3; V
